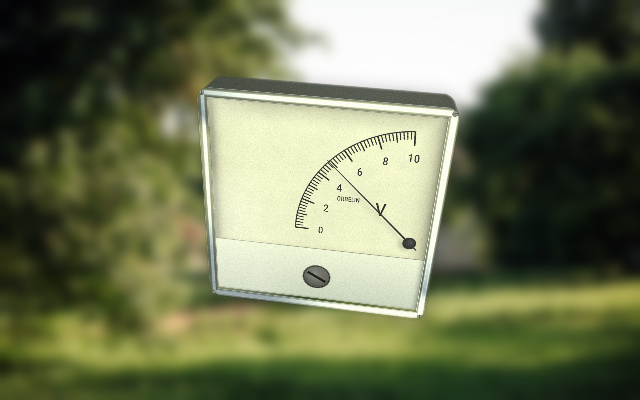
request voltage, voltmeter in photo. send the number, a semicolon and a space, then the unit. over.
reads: 5; V
